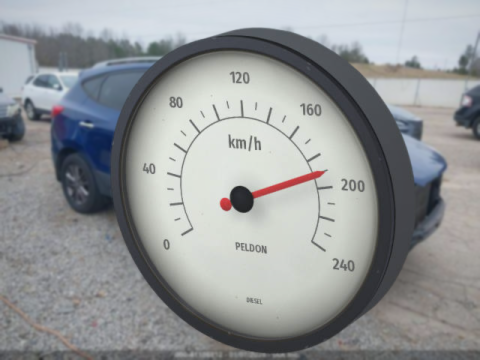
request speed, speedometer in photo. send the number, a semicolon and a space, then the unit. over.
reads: 190; km/h
